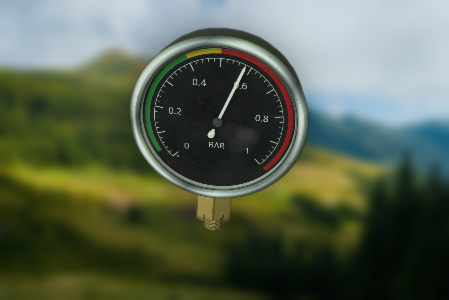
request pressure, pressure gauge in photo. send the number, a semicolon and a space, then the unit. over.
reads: 0.58; bar
